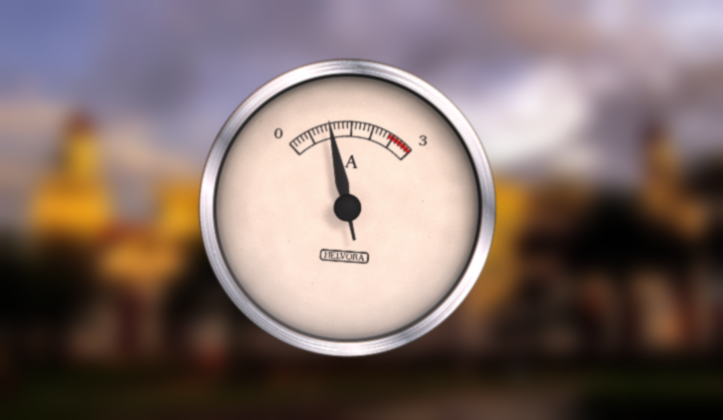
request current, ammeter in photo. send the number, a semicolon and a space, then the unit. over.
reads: 1; A
